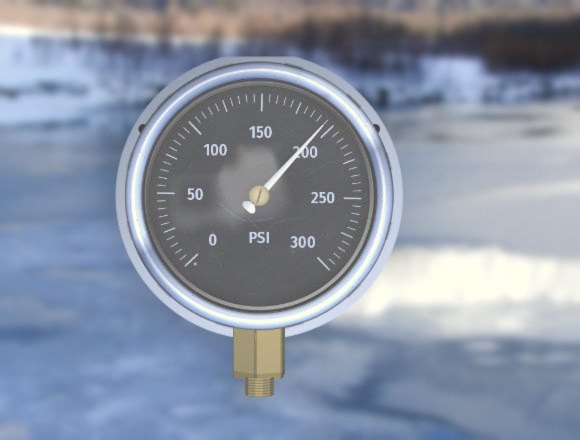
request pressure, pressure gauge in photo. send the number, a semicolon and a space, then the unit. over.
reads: 195; psi
